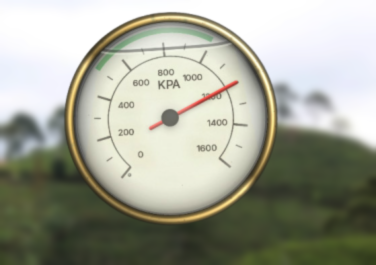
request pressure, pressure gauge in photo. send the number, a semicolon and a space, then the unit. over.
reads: 1200; kPa
